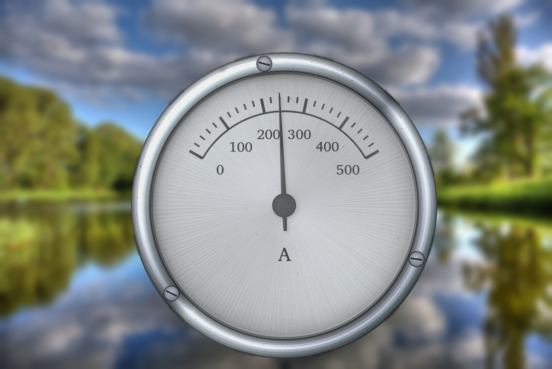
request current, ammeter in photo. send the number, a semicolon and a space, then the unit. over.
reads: 240; A
